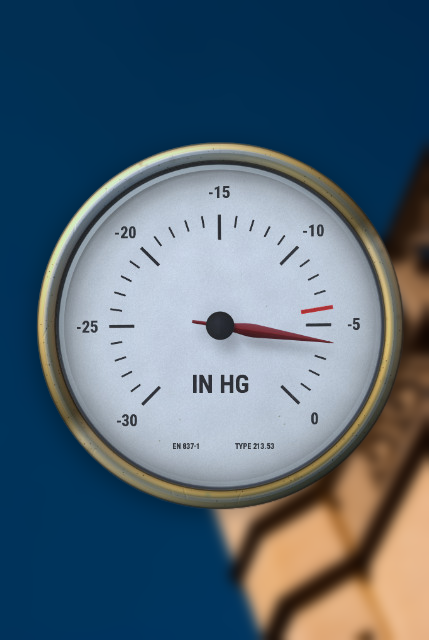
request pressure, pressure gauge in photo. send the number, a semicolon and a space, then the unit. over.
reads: -4; inHg
